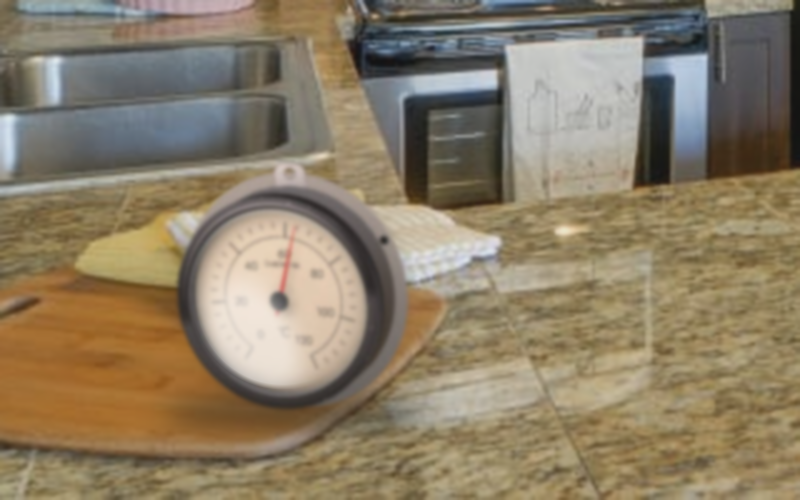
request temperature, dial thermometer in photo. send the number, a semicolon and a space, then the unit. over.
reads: 64; °C
